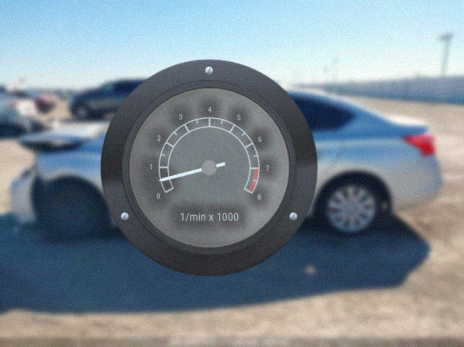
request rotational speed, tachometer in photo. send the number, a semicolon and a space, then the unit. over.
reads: 500; rpm
